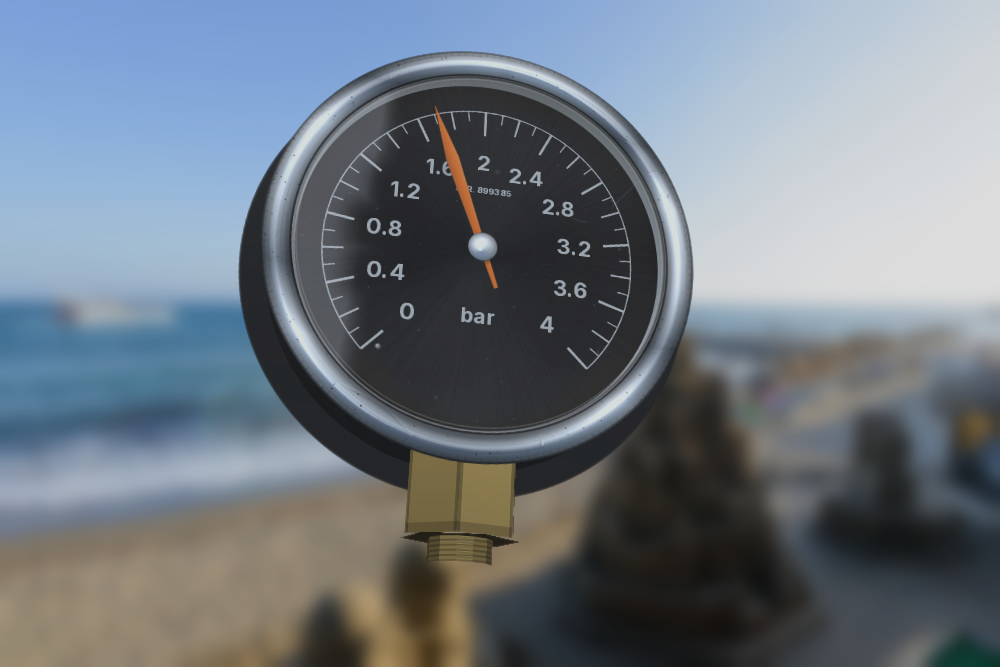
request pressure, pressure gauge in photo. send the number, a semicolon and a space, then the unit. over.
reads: 1.7; bar
